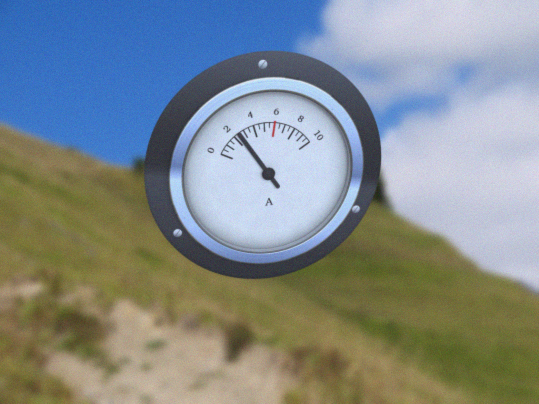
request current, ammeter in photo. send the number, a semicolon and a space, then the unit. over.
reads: 2.5; A
